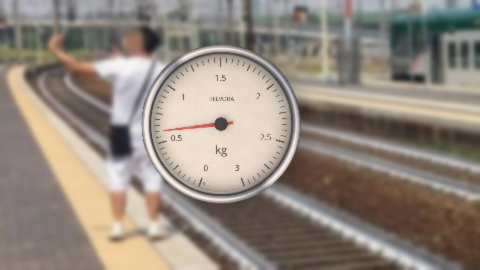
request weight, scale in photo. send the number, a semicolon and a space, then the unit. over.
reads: 0.6; kg
